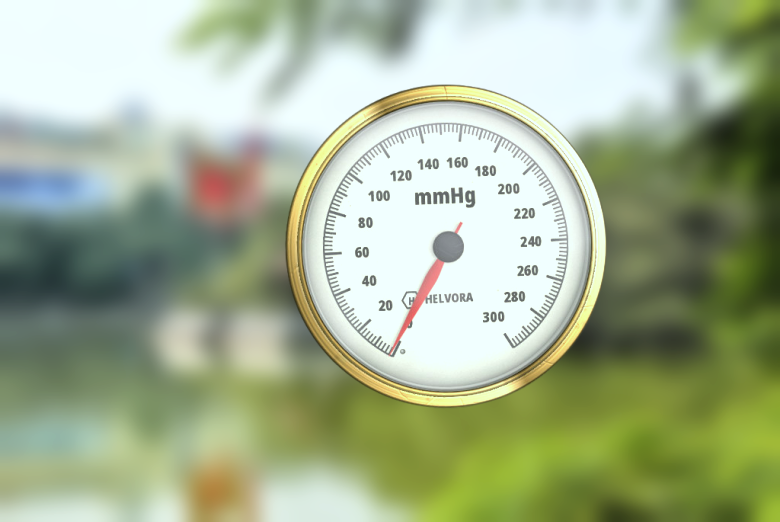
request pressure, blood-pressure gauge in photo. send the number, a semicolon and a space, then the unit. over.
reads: 2; mmHg
